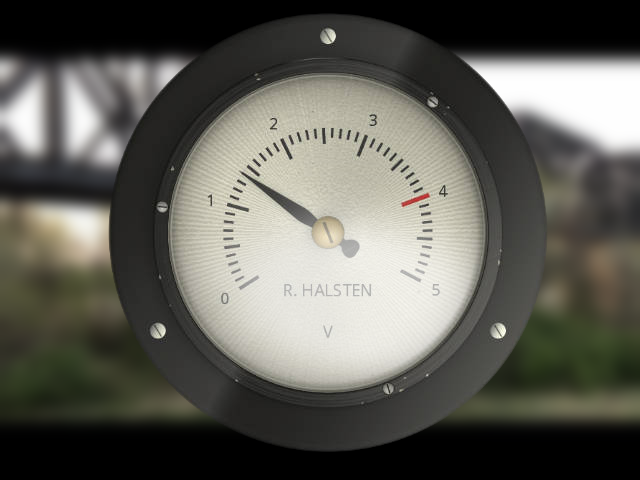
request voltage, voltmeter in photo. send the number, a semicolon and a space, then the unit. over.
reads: 1.4; V
